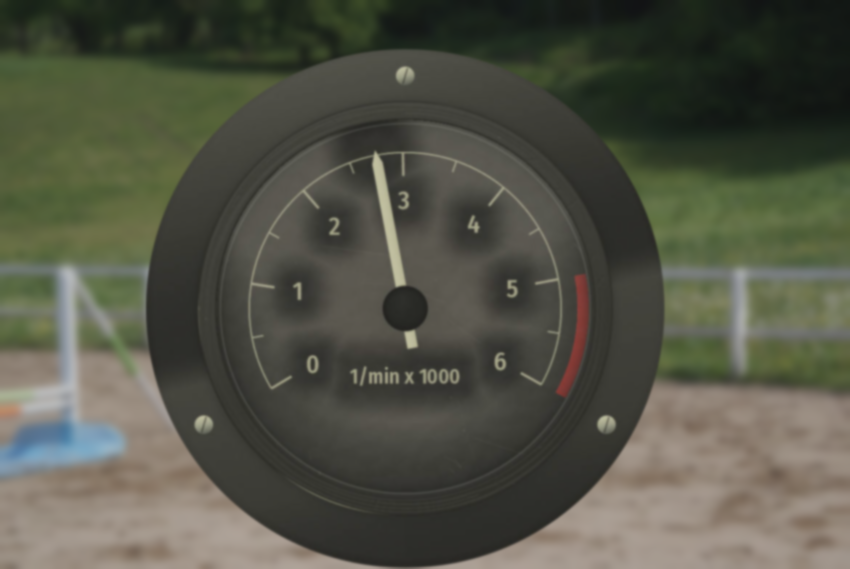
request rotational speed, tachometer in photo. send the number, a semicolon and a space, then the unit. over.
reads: 2750; rpm
